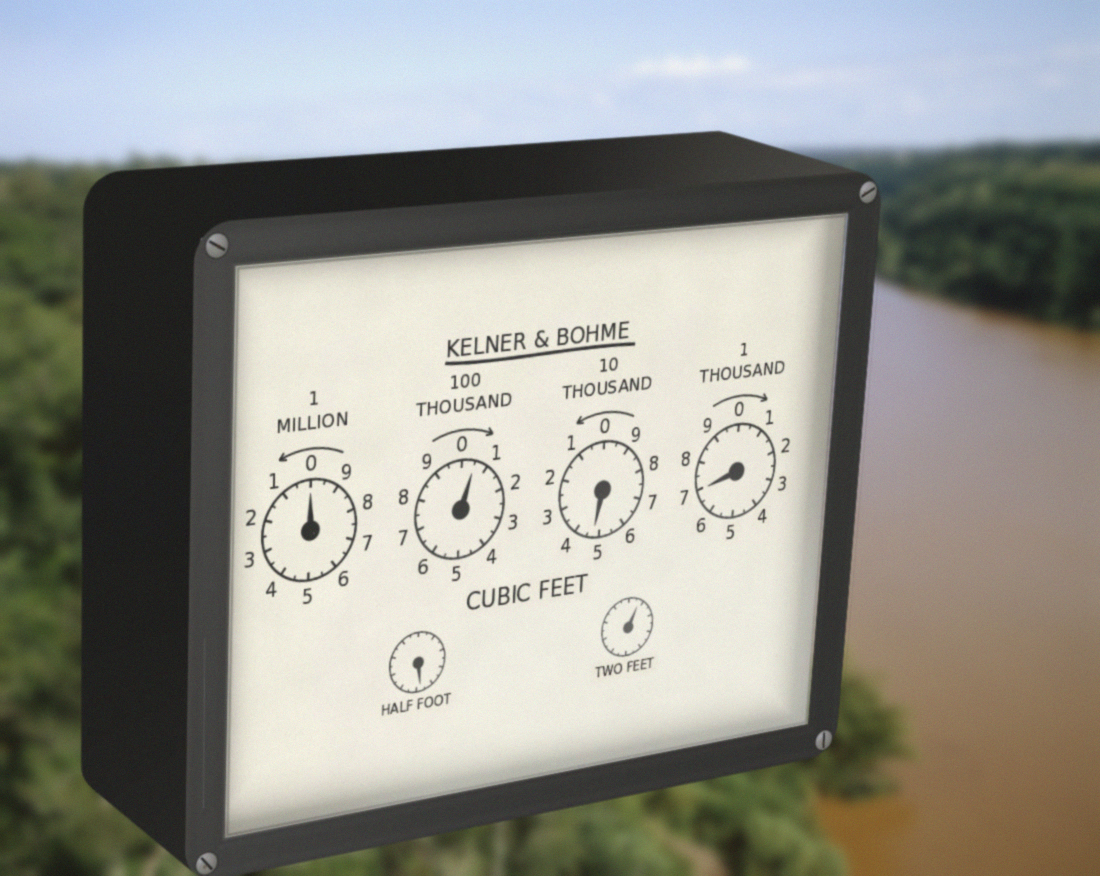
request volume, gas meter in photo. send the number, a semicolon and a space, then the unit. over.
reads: 4700; ft³
